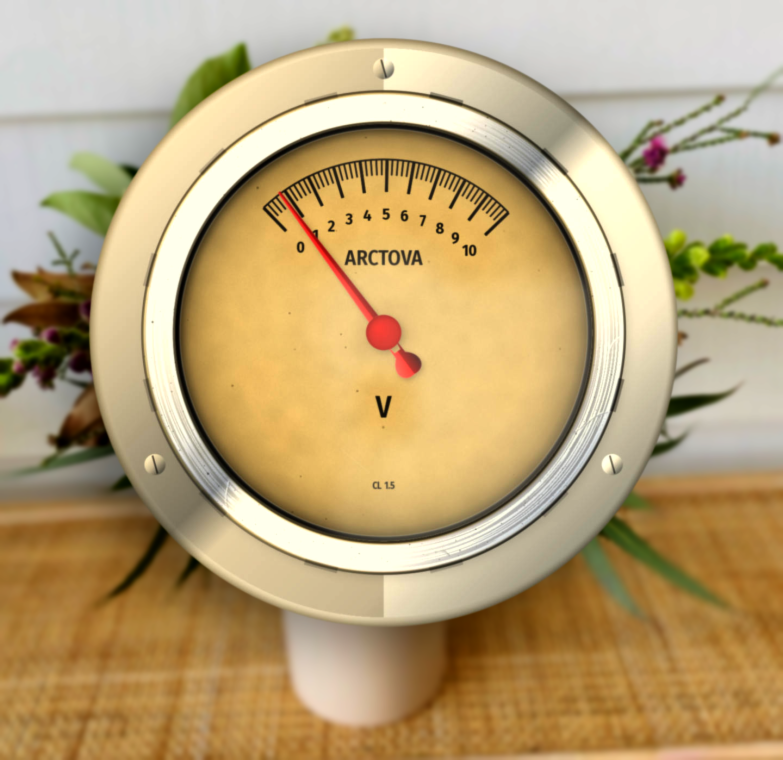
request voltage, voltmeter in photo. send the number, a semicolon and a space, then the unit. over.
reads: 0.8; V
